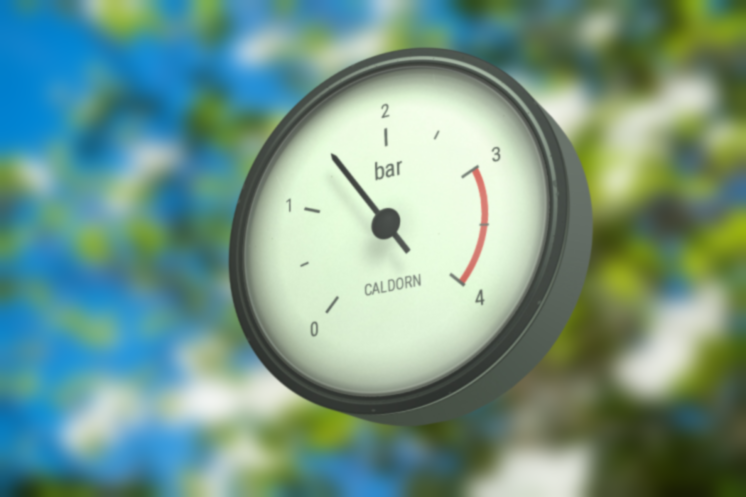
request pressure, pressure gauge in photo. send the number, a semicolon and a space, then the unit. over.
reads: 1.5; bar
